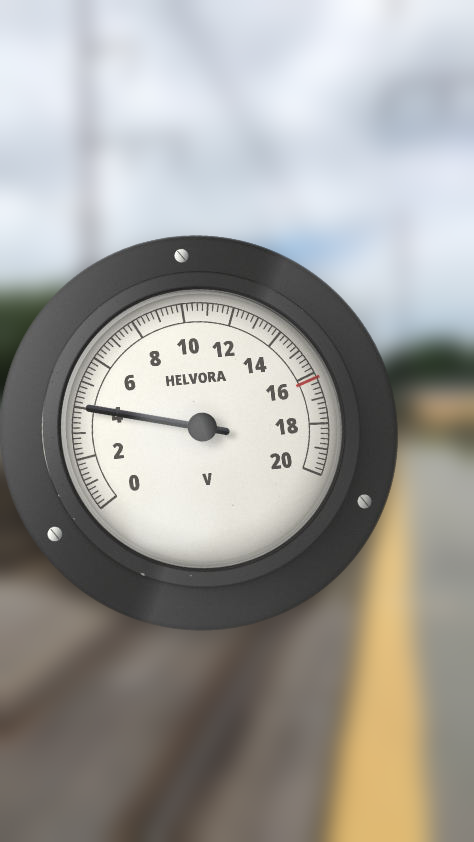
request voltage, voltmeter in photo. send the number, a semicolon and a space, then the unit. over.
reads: 4; V
